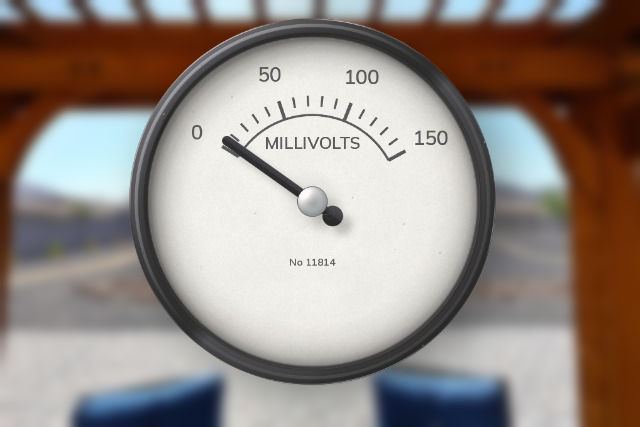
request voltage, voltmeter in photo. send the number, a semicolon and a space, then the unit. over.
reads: 5; mV
